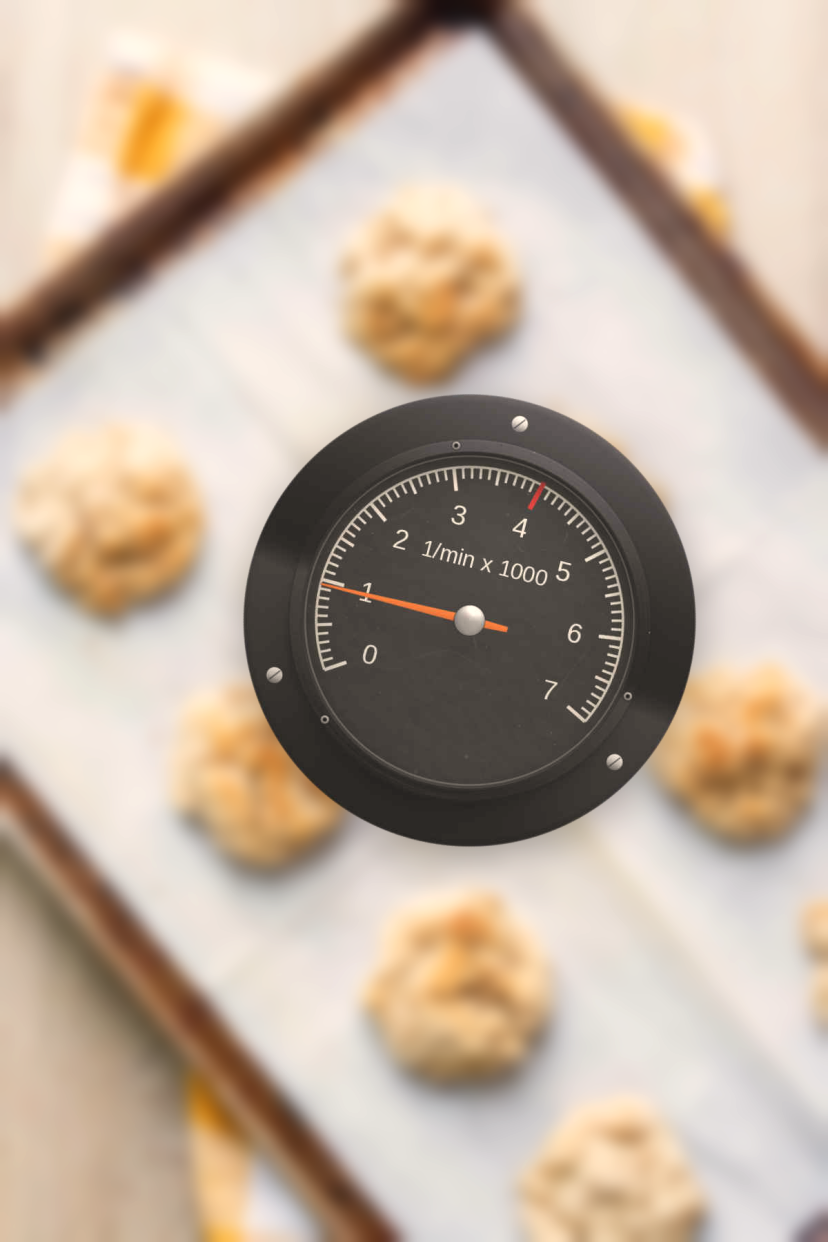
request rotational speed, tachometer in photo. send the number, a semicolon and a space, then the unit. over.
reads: 950; rpm
